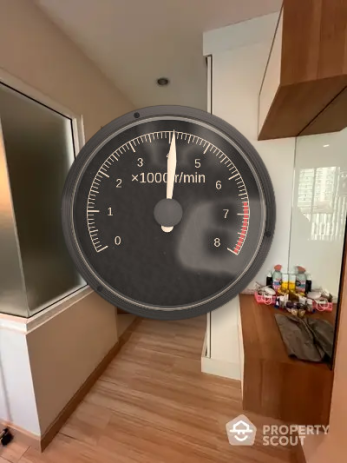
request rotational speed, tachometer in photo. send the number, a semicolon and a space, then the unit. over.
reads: 4100; rpm
